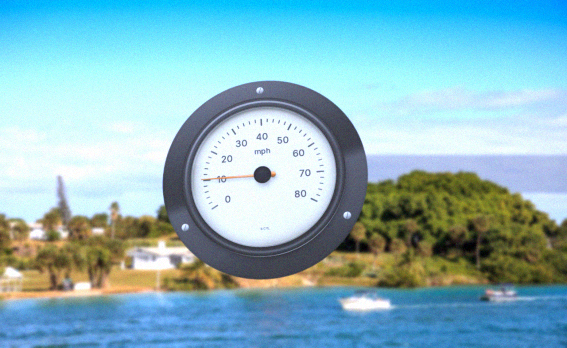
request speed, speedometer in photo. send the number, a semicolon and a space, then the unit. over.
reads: 10; mph
